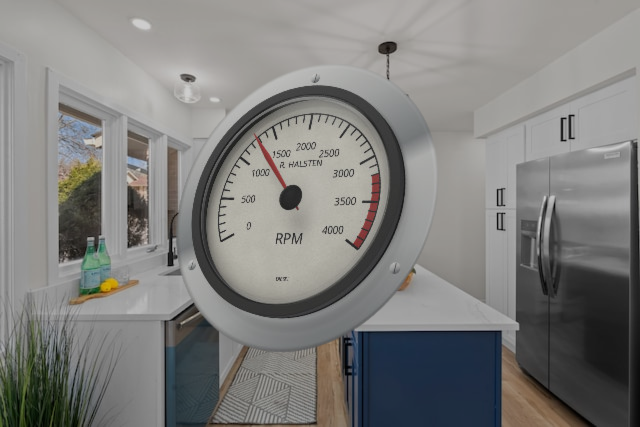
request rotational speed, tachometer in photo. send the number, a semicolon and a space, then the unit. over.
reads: 1300; rpm
